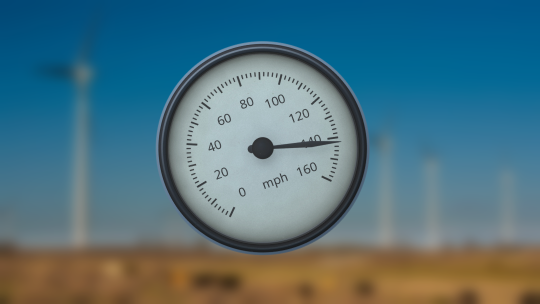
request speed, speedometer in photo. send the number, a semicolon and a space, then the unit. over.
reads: 142; mph
